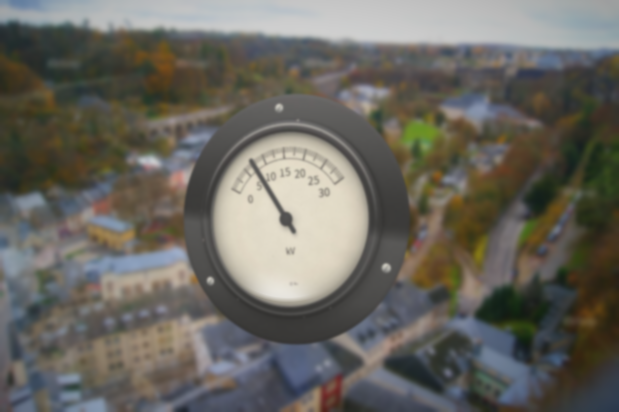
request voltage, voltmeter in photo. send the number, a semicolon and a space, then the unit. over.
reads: 7.5; kV
